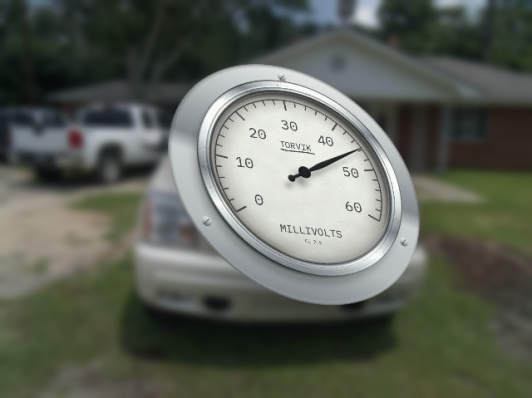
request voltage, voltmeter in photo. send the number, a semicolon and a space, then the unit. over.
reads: 46; mV
